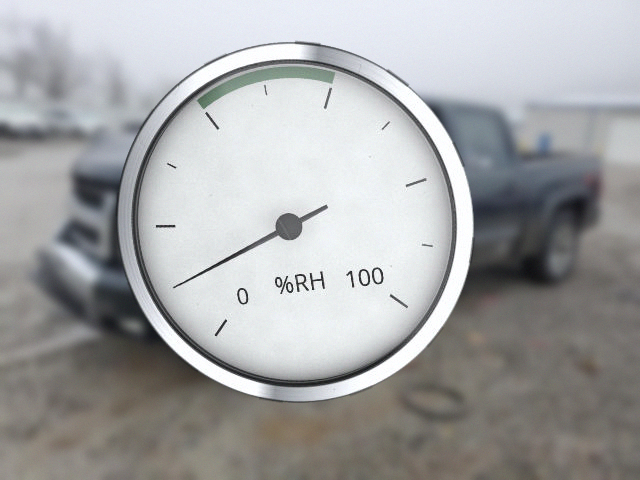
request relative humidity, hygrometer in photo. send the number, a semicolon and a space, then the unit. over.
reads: 10; %
